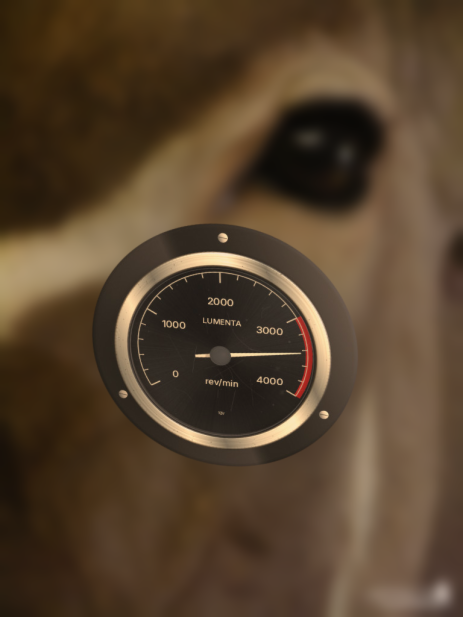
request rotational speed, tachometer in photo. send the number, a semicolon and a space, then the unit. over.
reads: 3400; rpm
